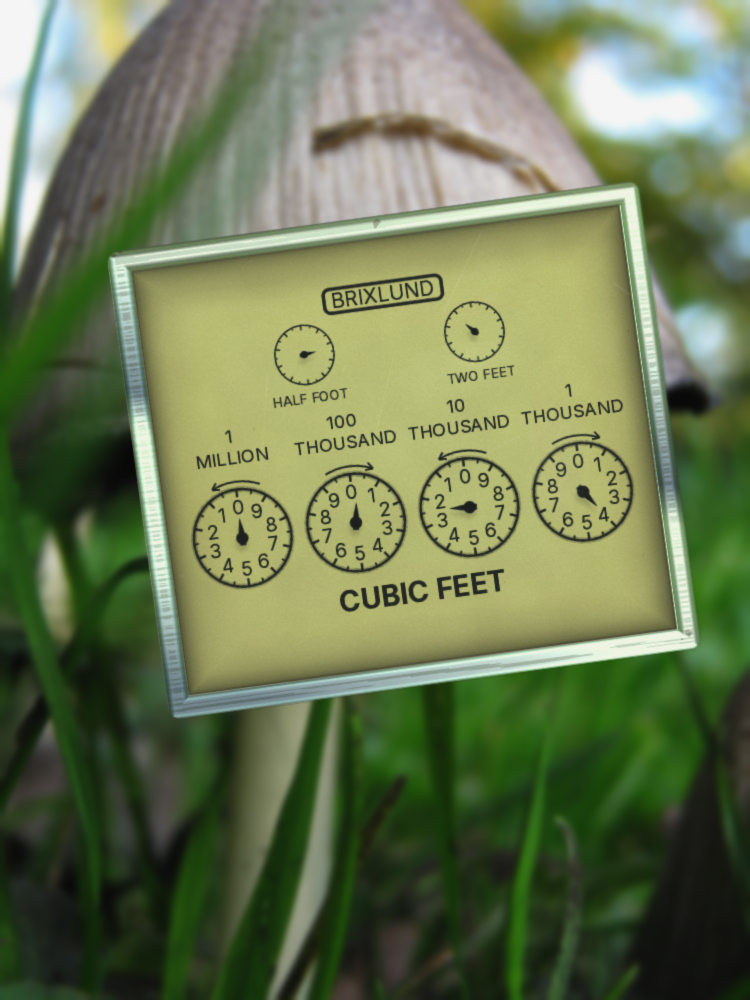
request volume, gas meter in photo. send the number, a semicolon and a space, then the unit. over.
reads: 2400; ft³
